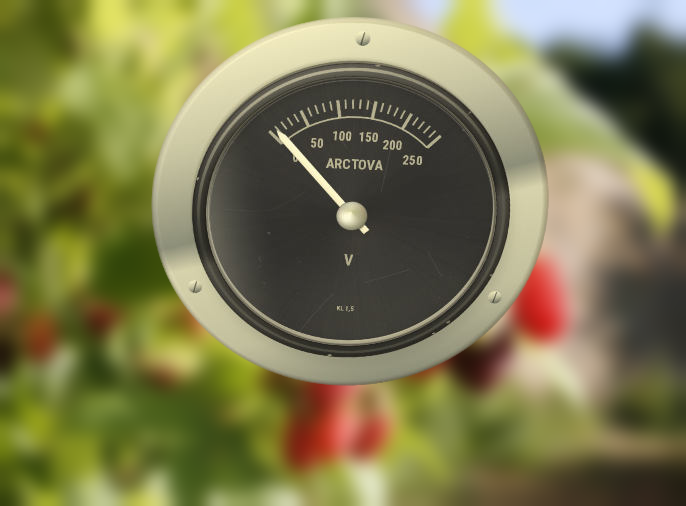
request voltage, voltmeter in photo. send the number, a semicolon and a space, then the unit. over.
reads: 10; V
